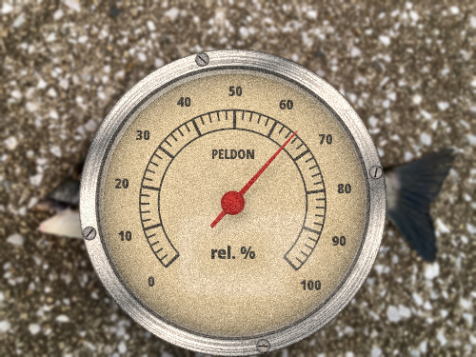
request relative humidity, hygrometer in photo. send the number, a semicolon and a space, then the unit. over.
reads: 65; %
